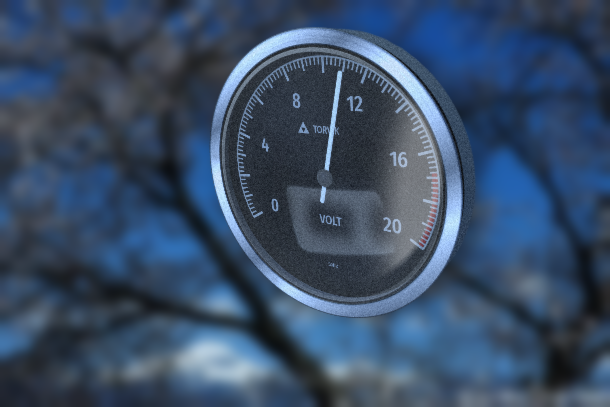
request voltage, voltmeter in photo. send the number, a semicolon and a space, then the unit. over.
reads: 11; V
